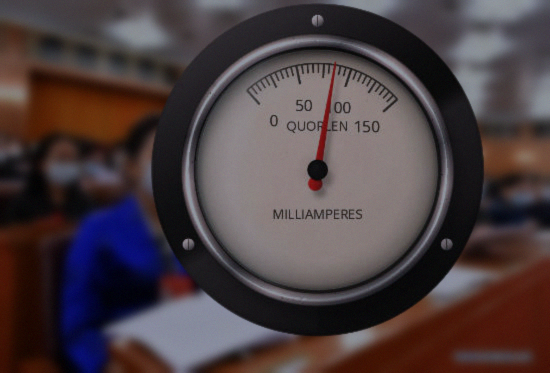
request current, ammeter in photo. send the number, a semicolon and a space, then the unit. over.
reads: 85; mA
